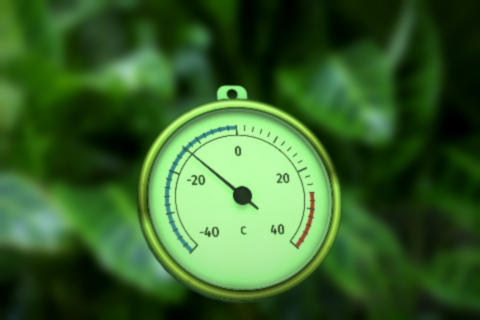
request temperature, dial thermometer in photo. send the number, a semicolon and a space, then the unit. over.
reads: -14; °C
